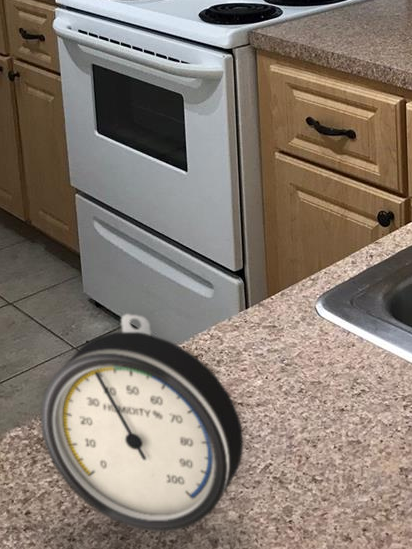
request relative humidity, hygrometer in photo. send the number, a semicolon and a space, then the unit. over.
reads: 40; %
